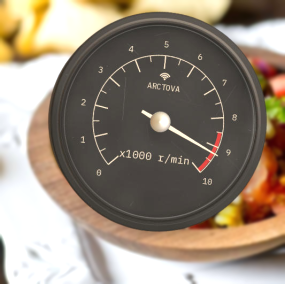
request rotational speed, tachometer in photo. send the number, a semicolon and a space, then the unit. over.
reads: 9250; rpm
